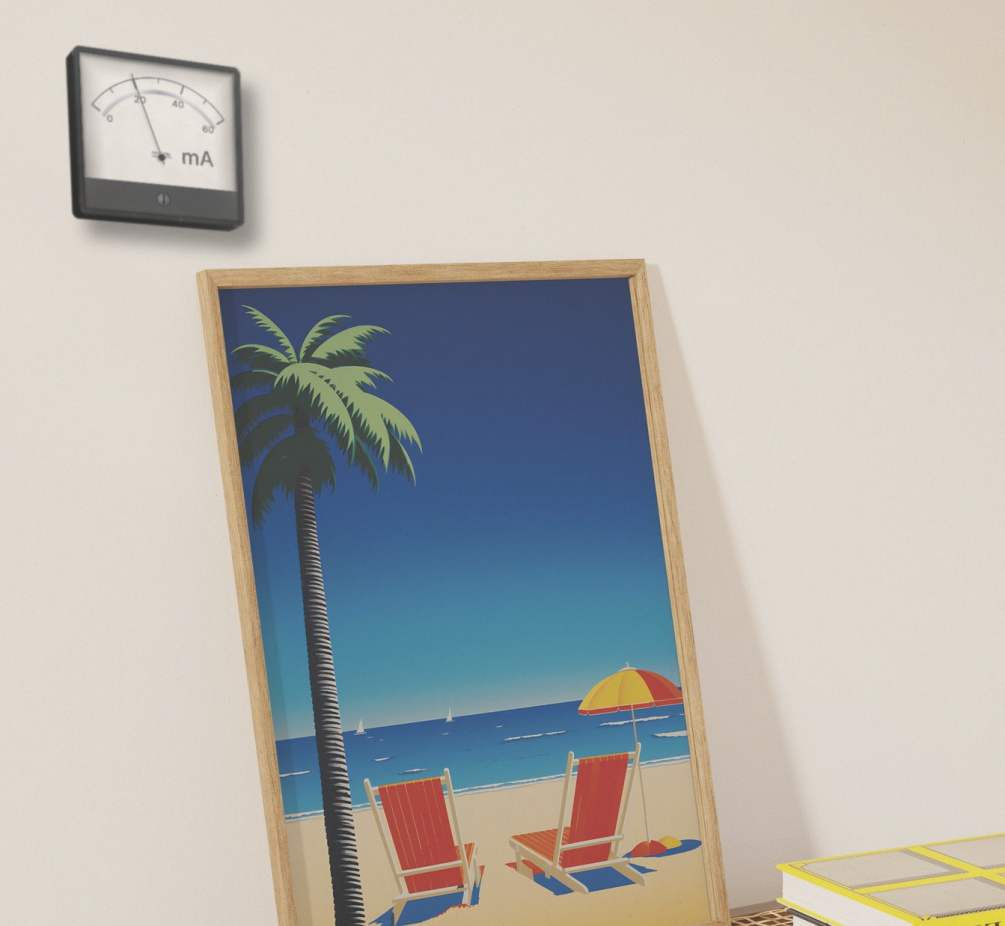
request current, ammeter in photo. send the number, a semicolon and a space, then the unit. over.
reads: 20; mA
